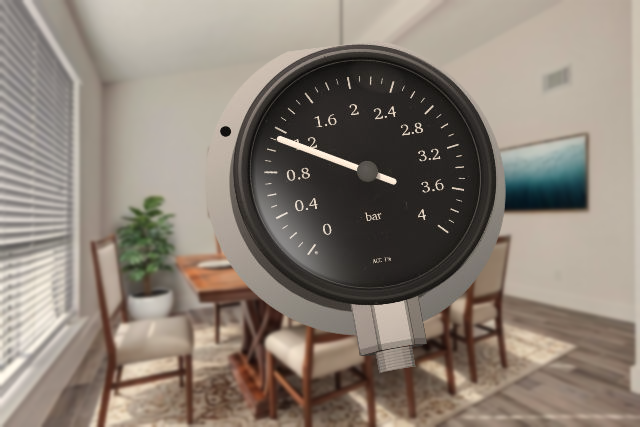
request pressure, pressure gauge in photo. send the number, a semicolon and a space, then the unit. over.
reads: 1.1; bar
